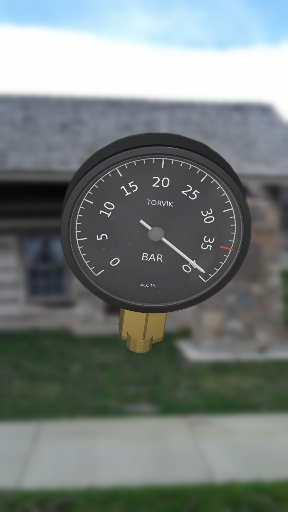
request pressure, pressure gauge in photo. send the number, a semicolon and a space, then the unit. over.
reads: 39; bar
